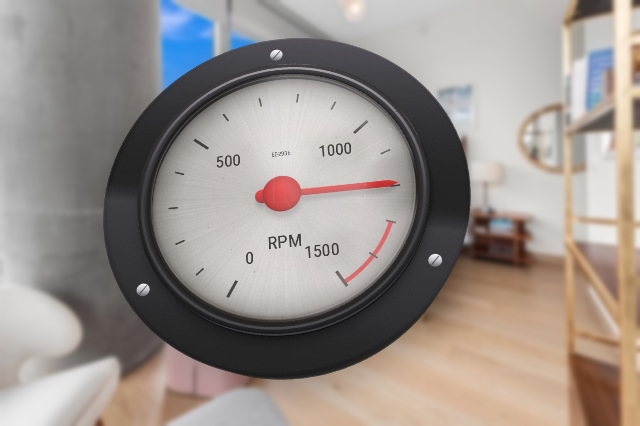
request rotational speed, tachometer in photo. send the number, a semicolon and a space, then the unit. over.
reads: 1200; rpm
